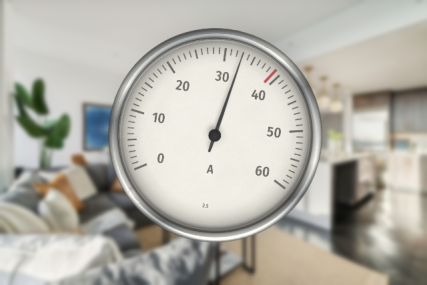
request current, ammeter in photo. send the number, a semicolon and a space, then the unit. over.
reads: 33; A
